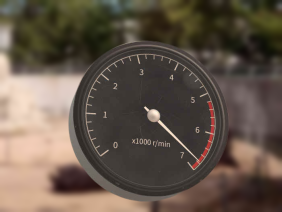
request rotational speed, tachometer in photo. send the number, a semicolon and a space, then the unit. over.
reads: 6800; rpm
